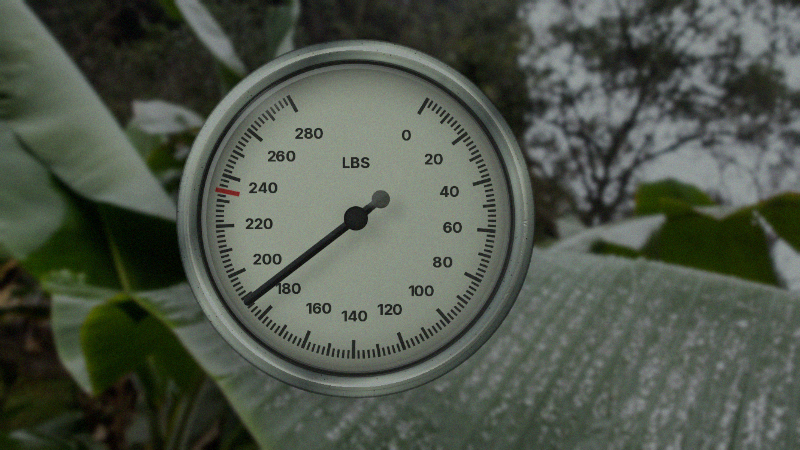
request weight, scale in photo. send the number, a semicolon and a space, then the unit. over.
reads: 188; lb
